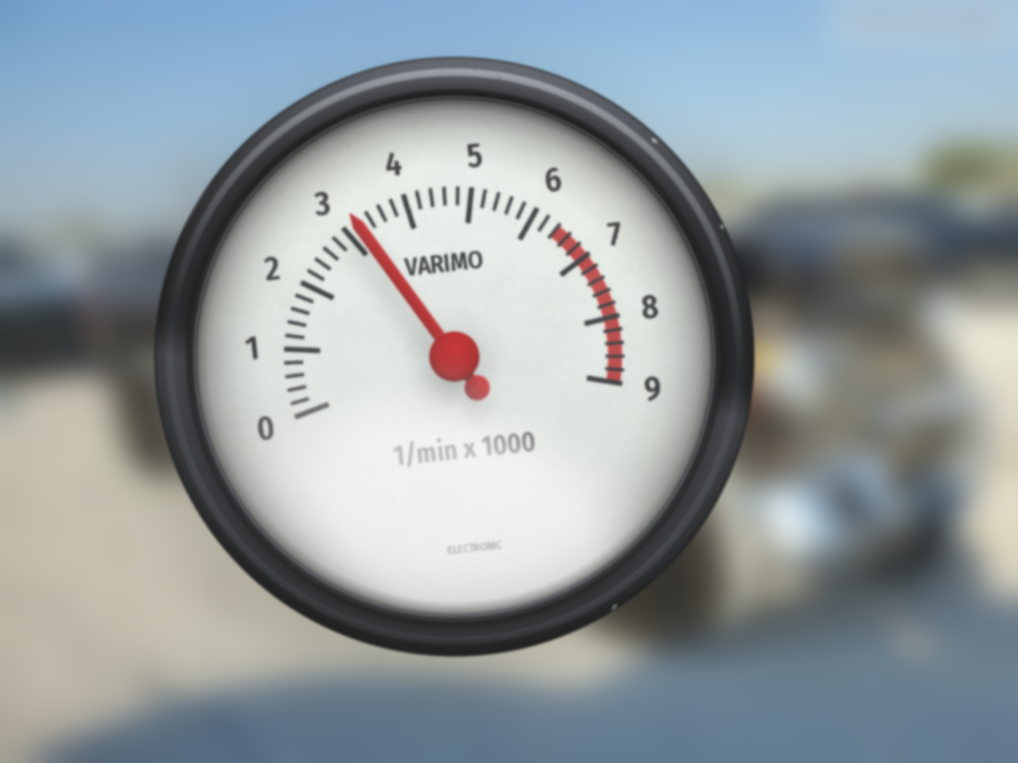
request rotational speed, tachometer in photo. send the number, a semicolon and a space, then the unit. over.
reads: 3200; rpm
